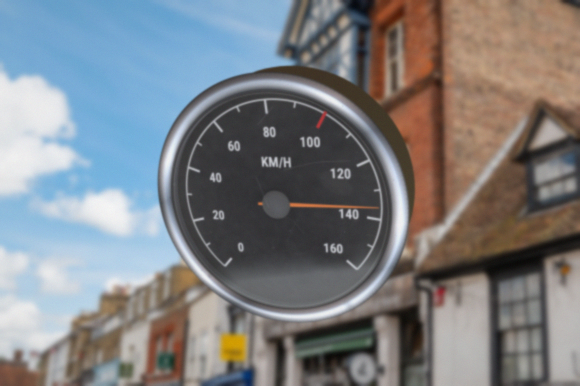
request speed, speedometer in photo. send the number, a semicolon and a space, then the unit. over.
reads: 135; km/h
